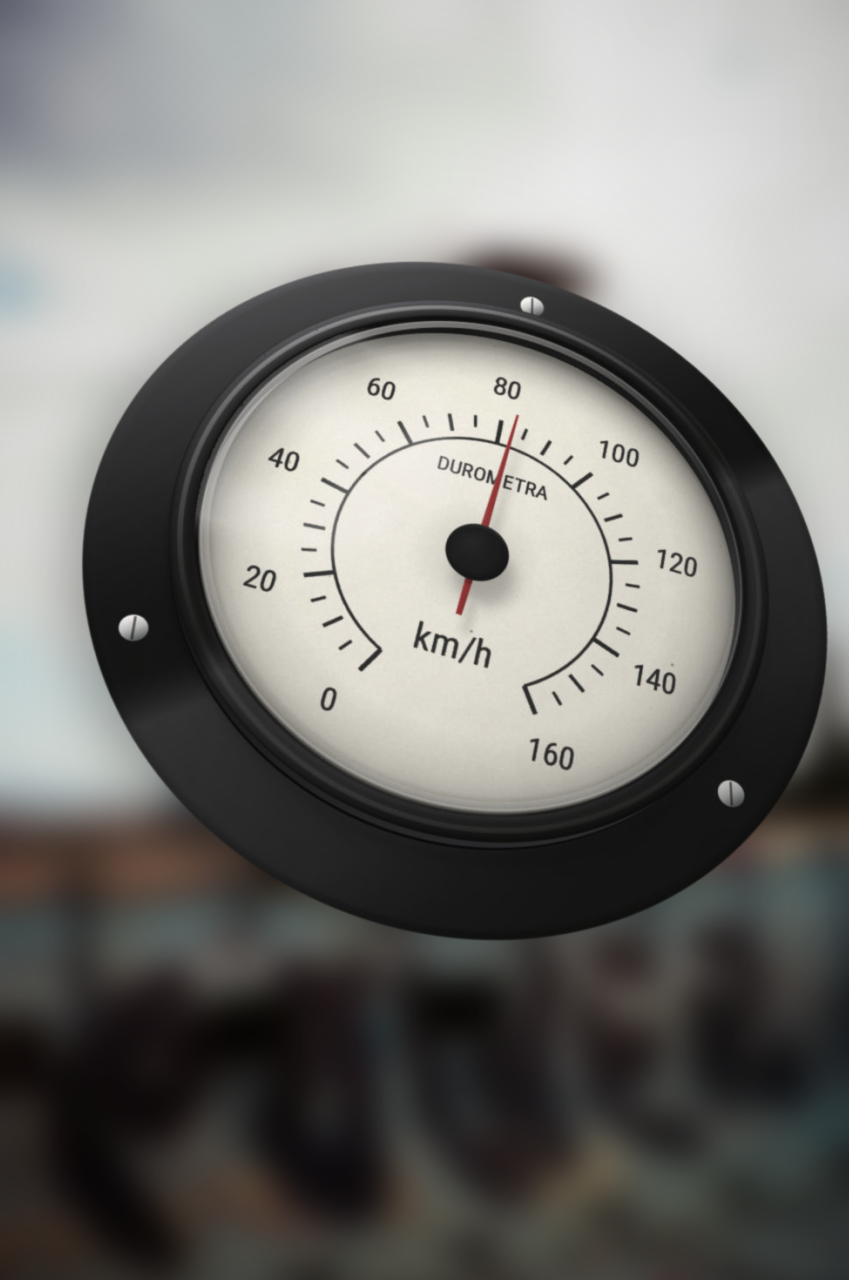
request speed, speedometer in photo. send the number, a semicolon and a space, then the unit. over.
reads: 82.5; km/h
